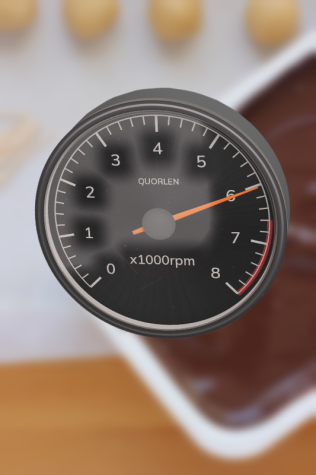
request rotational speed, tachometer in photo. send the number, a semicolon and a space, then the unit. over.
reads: 6000; rpm
